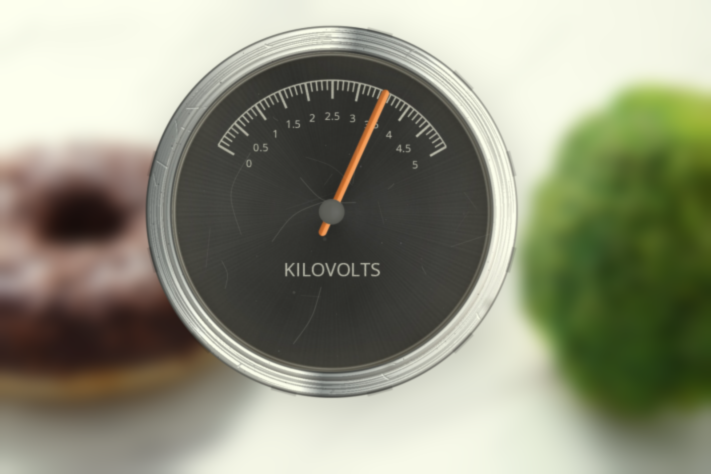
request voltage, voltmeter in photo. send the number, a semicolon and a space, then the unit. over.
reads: 3.5; kV
